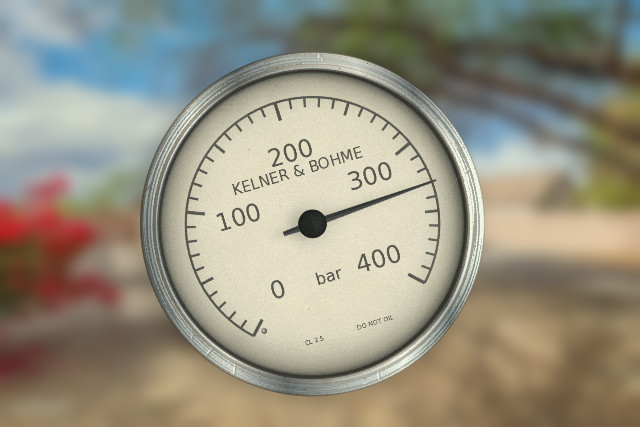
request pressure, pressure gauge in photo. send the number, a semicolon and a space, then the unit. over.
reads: 330; bar
